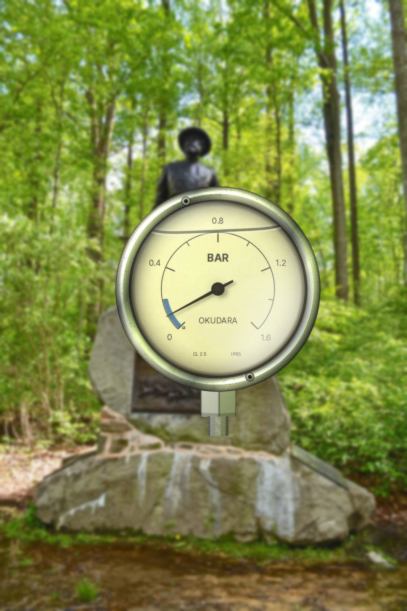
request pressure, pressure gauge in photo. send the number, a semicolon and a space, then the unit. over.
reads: 0.1; bar
